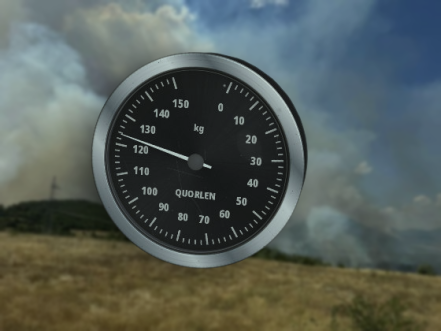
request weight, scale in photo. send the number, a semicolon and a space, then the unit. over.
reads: 124; kg
